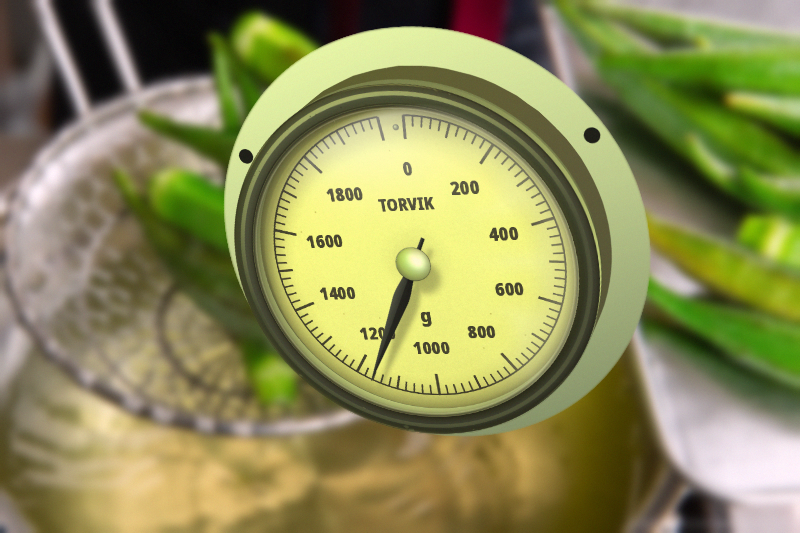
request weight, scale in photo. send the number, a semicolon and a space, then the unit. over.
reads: 1160; g
